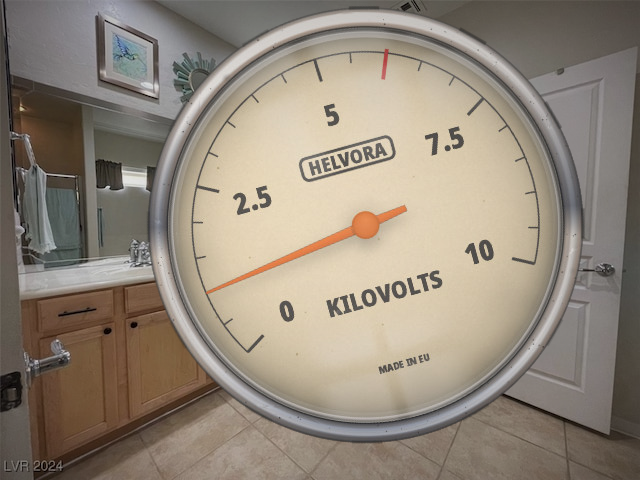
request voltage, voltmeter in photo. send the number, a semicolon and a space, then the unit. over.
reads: 1; kV
